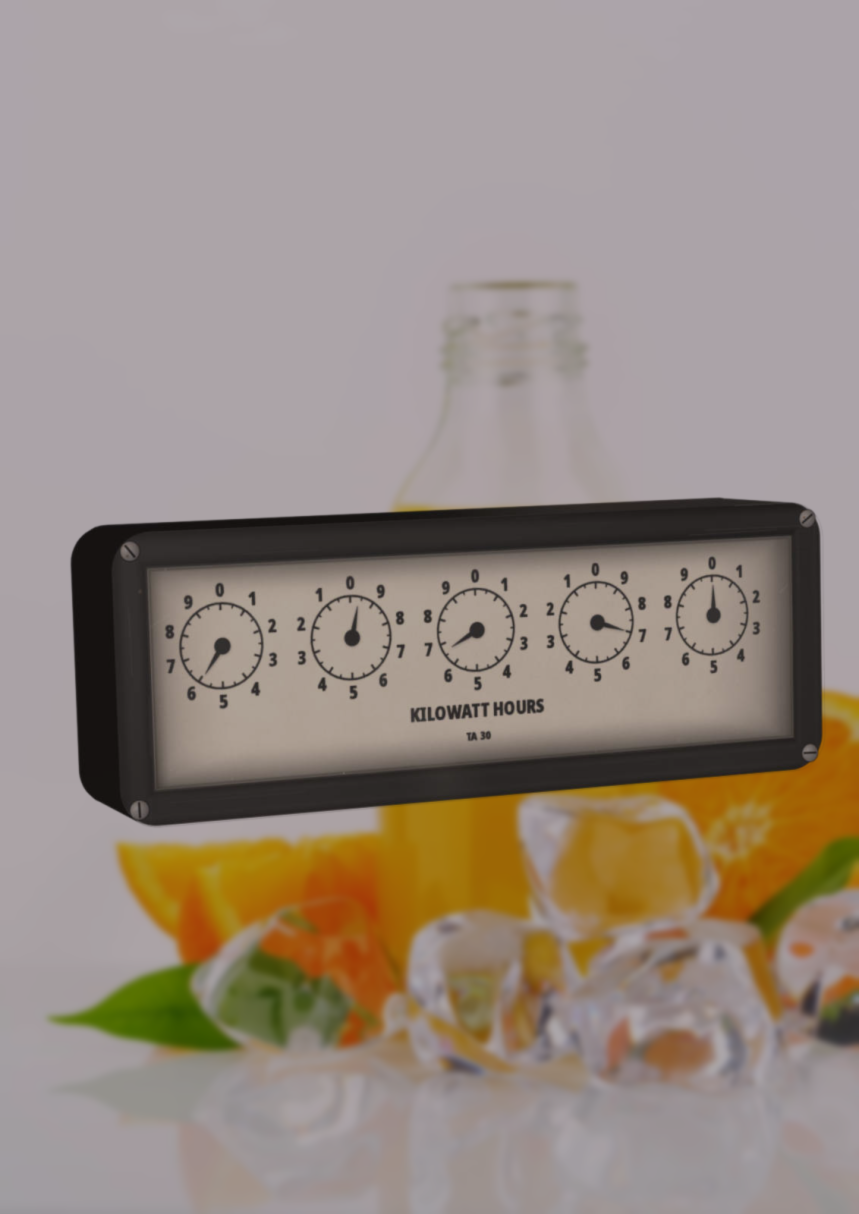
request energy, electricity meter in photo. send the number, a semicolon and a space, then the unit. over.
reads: 59670; kWh
